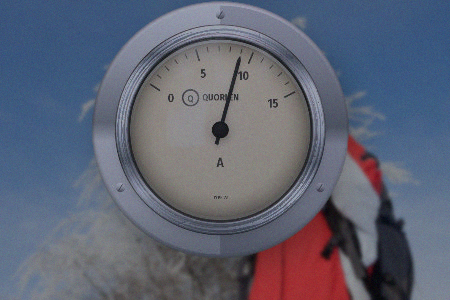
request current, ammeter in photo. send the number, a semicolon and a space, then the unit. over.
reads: 9; A
